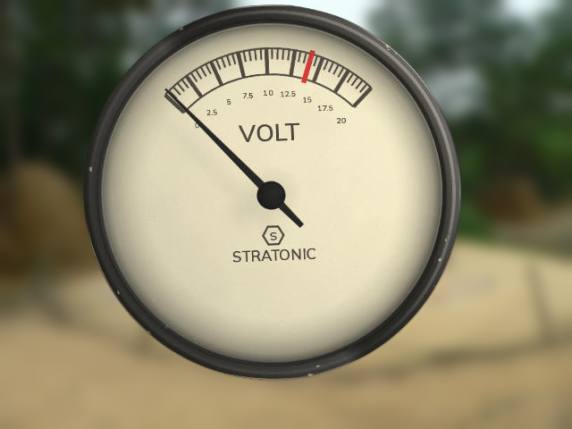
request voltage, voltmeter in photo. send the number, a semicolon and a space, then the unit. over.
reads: 0.5; V
